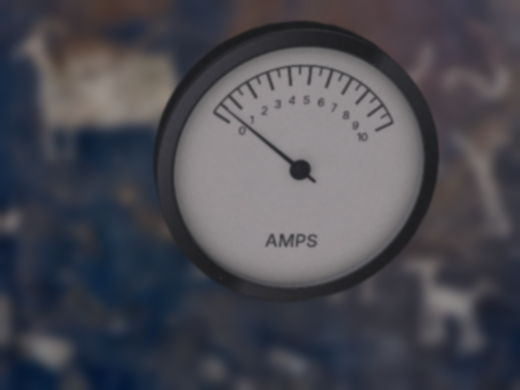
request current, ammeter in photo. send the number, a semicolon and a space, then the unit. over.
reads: 0.5; A
